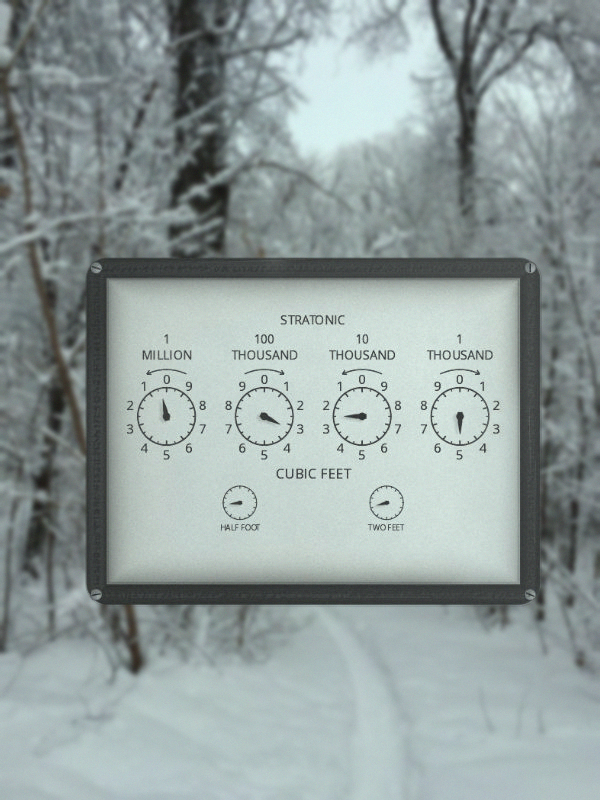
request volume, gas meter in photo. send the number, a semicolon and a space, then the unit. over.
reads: 32500; ft³
